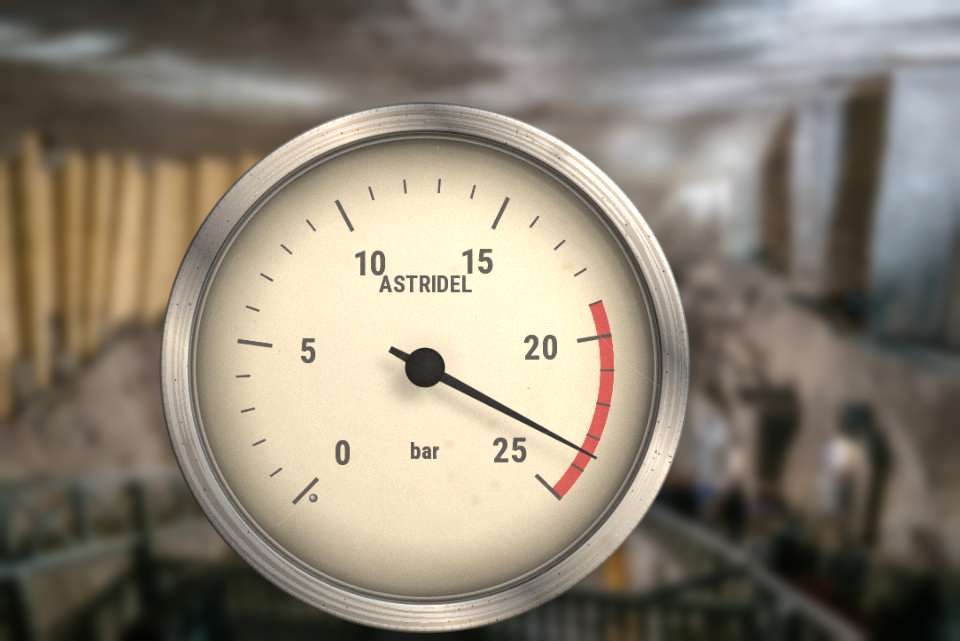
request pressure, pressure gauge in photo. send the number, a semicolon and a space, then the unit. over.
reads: 23.5; bar
